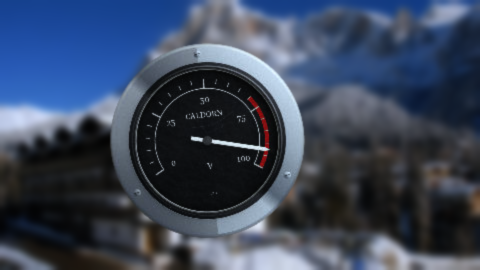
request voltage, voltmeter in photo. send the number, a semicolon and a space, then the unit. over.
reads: 92.5; V
